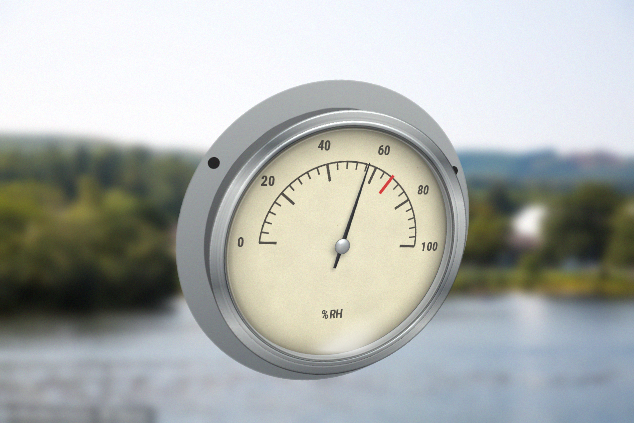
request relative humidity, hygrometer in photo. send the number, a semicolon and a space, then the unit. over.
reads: 56; %
